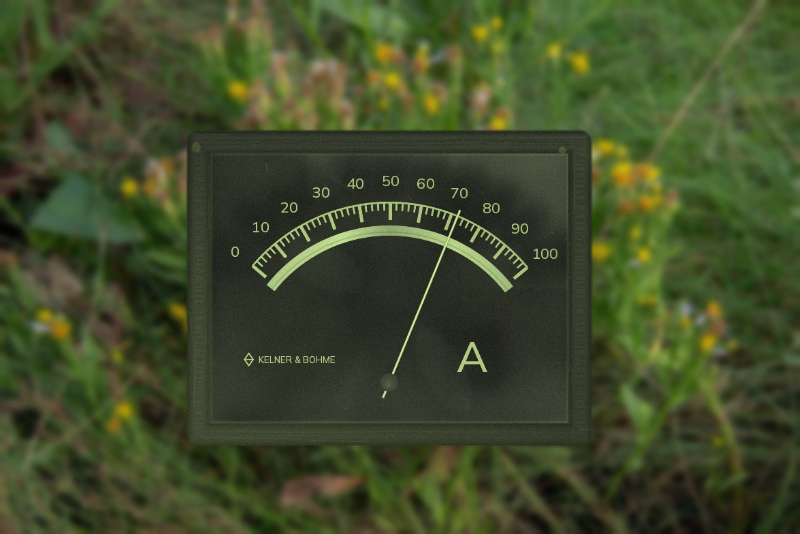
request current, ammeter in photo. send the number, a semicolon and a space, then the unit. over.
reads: 72; A
